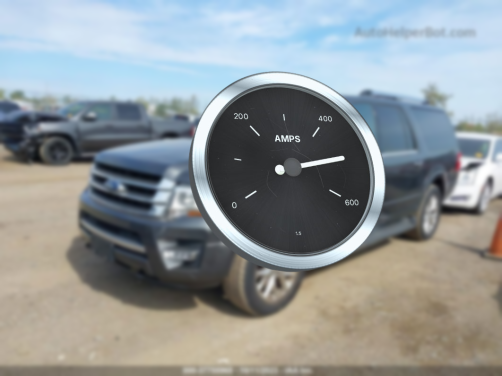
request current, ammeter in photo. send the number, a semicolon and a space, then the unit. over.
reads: 500; A
